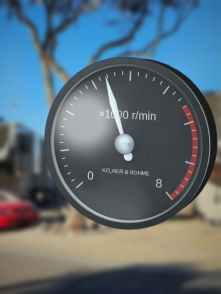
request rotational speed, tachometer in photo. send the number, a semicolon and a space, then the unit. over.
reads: 3400; rpm
